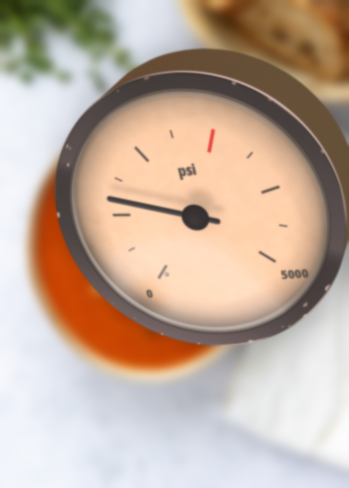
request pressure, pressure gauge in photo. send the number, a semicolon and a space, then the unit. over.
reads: 1250; psi
